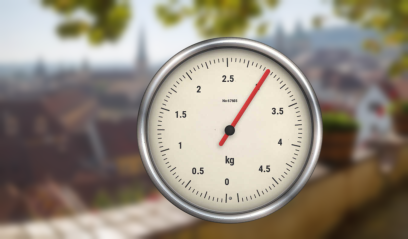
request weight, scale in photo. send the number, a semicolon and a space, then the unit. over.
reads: 3; kg
